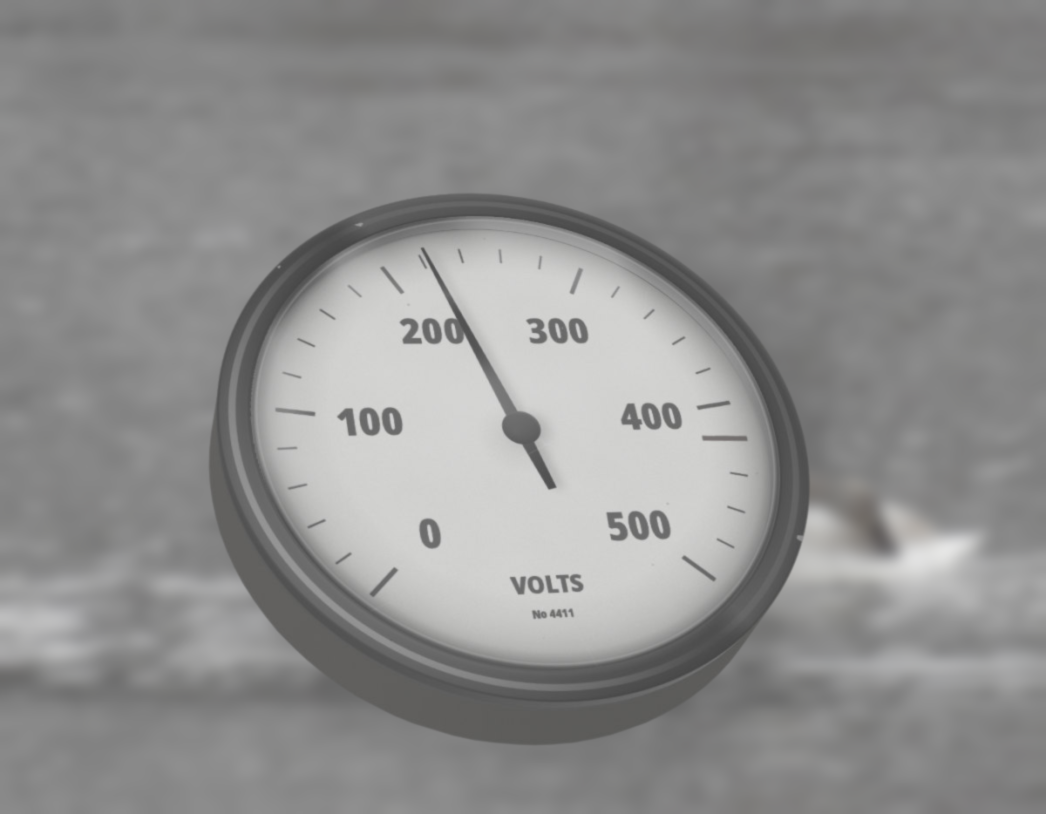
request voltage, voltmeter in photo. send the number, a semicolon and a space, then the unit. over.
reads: 220; V
